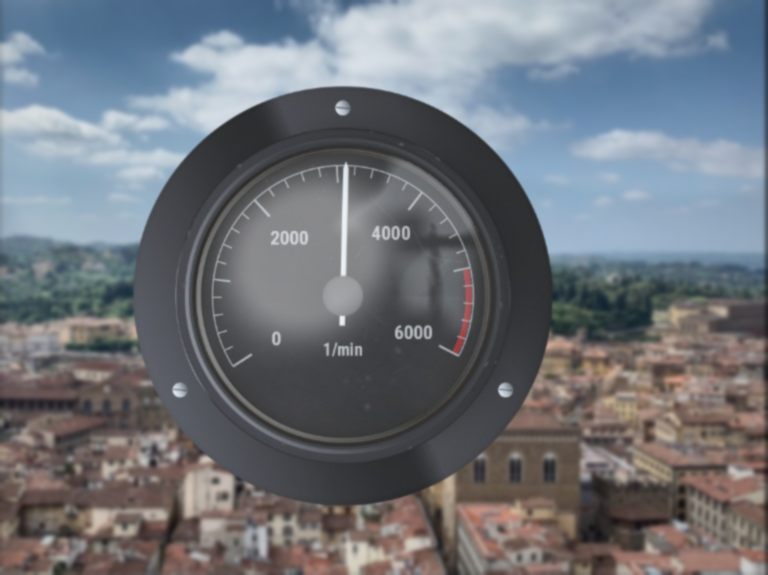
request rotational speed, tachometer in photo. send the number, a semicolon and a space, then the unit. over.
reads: 3100; rpm
